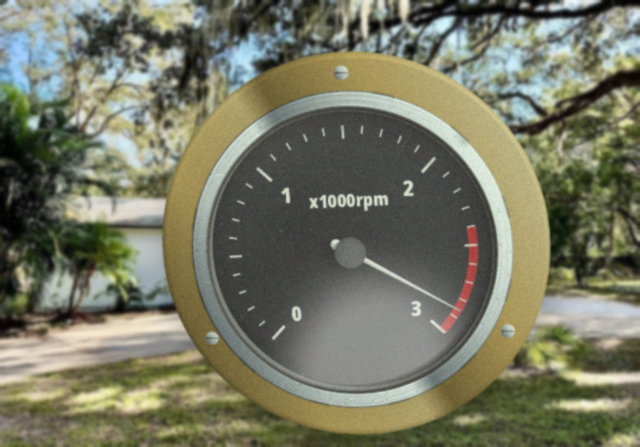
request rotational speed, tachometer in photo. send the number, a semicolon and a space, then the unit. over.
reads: 2850; rpm
